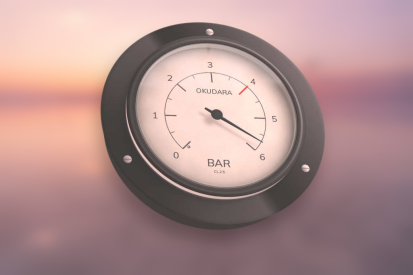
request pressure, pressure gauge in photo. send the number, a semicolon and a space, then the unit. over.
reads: 5.75; bar
